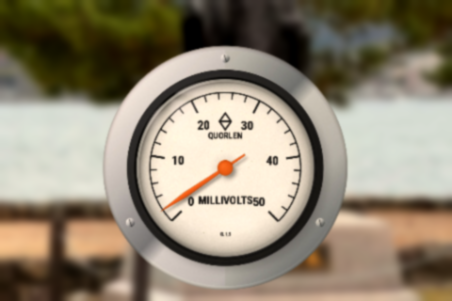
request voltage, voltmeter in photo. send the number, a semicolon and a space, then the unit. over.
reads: 2; mV
